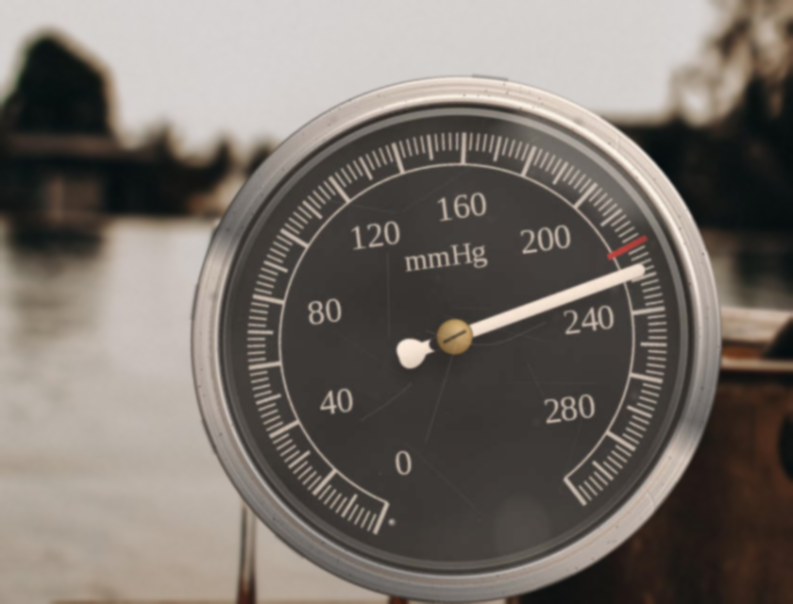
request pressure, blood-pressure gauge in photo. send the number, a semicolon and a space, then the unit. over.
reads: 228; mmHg
